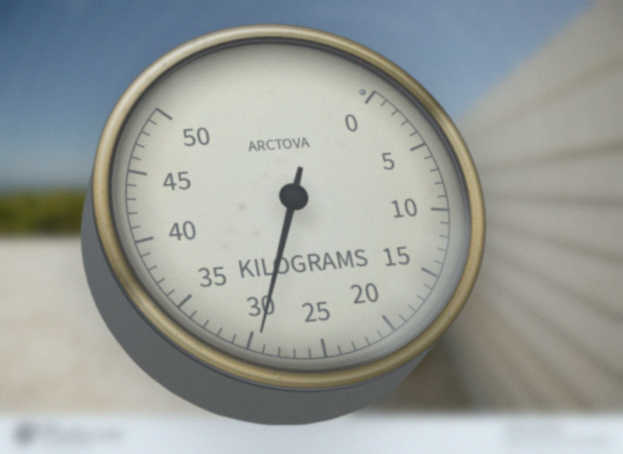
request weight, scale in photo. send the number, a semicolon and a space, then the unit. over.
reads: 29.5; kg
